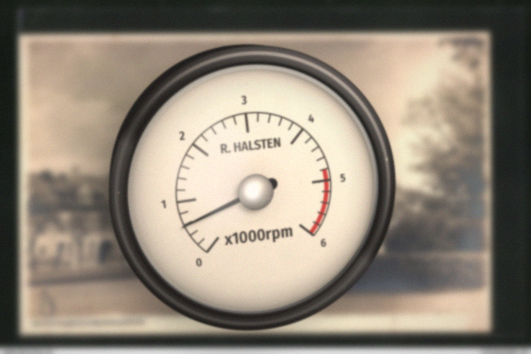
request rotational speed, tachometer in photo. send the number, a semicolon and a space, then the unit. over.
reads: 600; rpm
